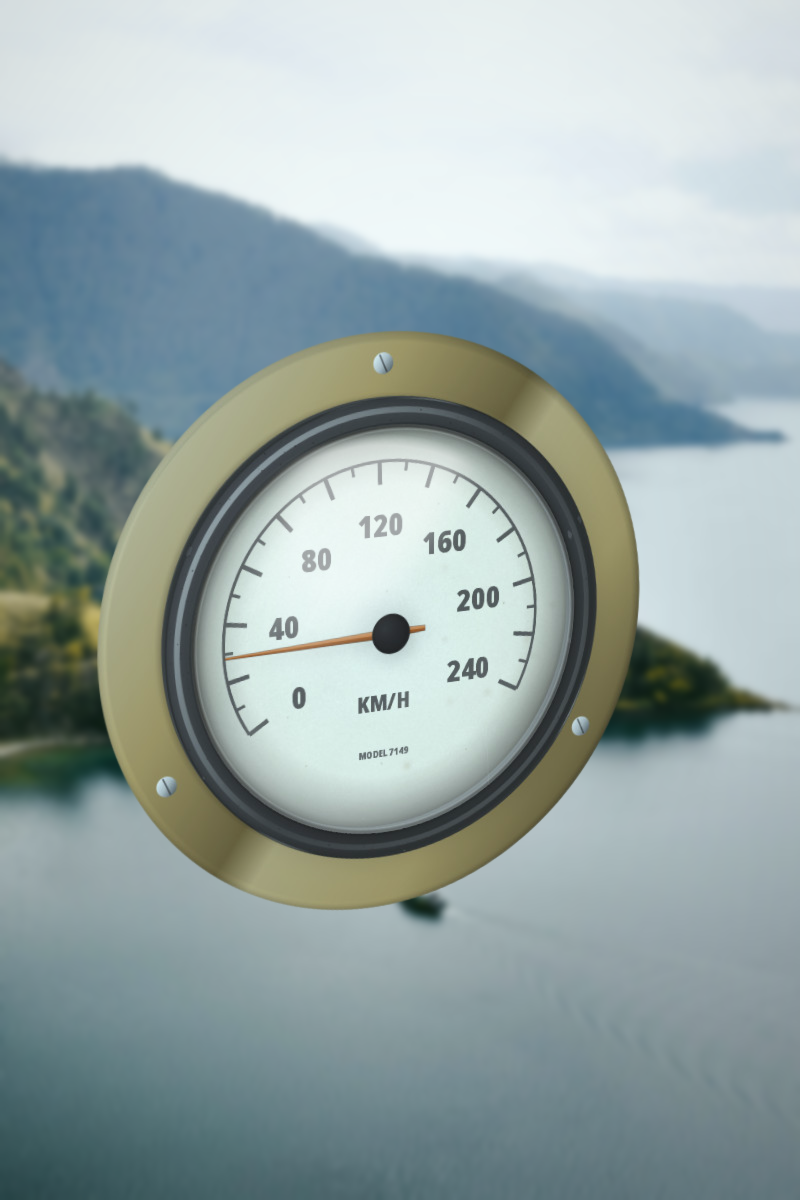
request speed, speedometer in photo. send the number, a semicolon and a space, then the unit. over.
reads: 30; km/h
